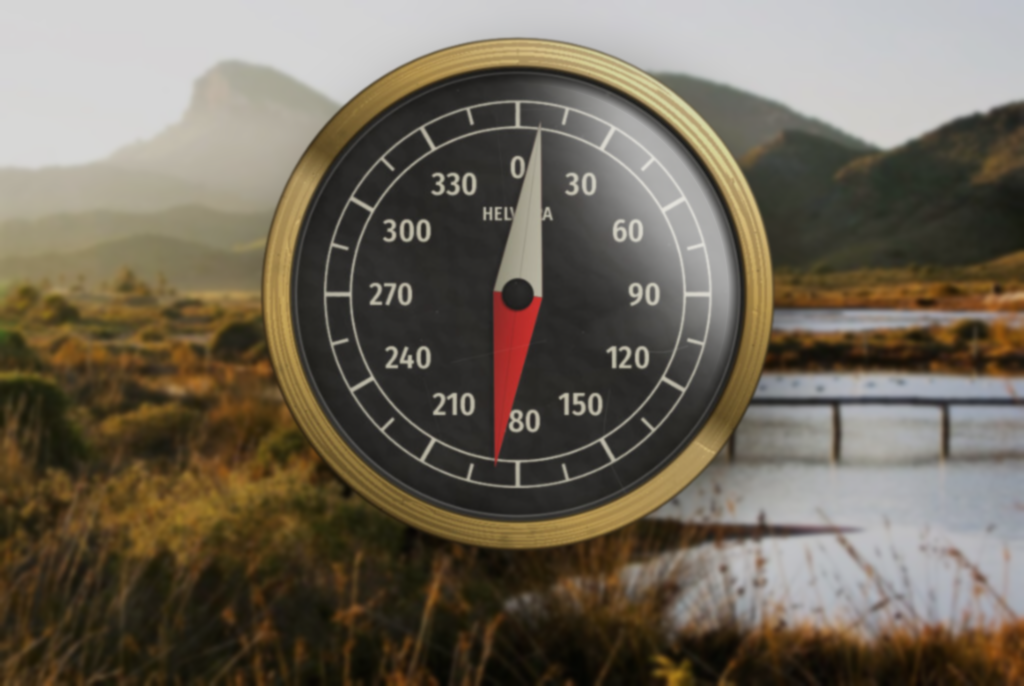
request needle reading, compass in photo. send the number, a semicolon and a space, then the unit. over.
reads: 187.5; °
